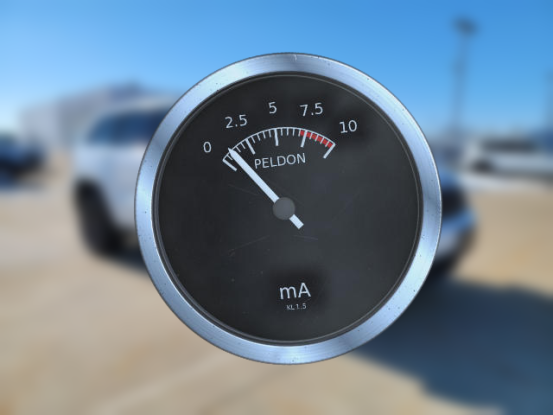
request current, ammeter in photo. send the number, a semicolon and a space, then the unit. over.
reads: 1; mA
